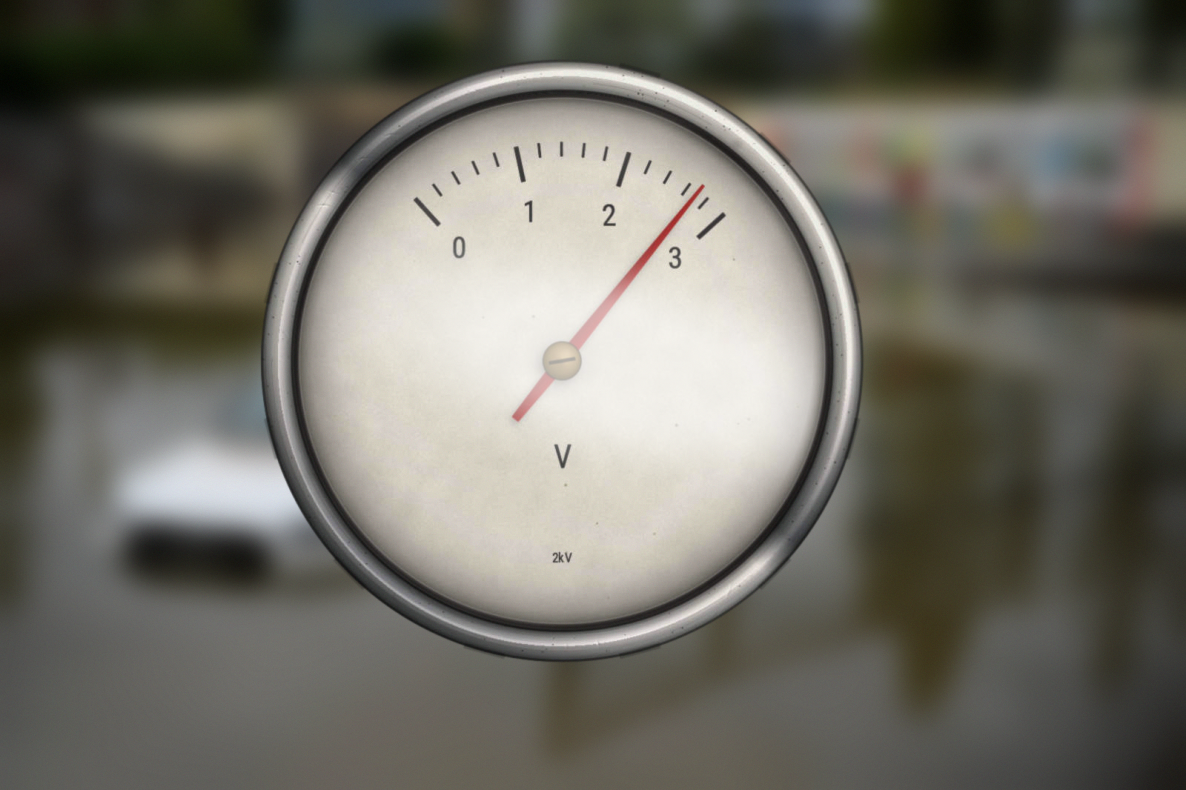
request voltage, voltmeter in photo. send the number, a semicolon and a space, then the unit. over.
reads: 2.7; V
